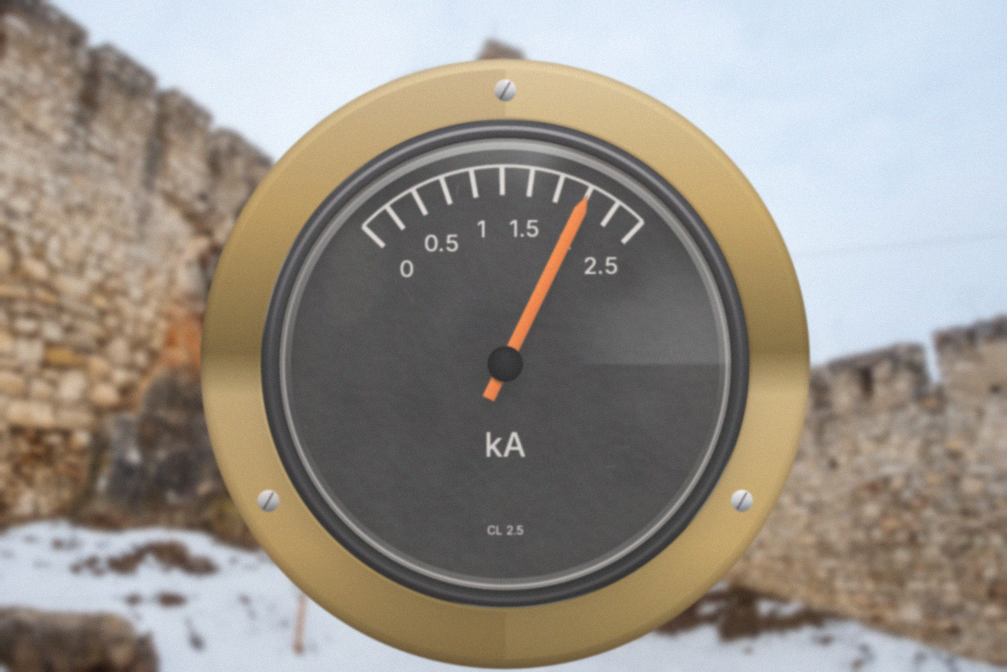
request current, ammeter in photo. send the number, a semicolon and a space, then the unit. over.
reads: 2; kA
